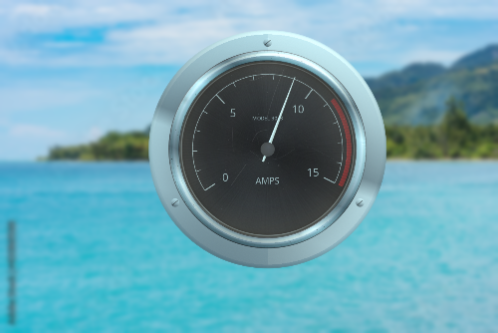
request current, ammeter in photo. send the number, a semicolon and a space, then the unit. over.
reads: 9; A
